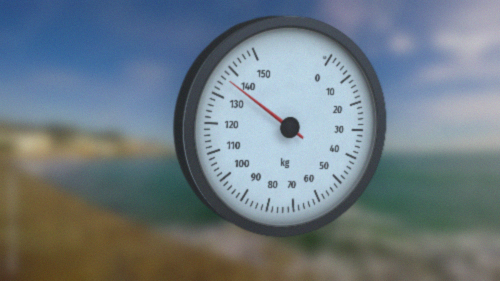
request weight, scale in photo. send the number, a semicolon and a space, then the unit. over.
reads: 136; kg
